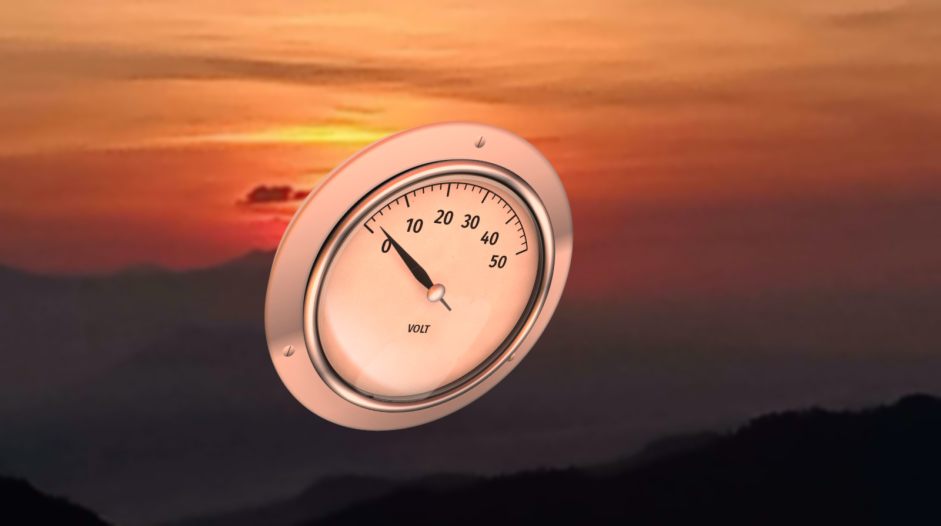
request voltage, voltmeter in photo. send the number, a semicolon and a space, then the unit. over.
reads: 2; V
